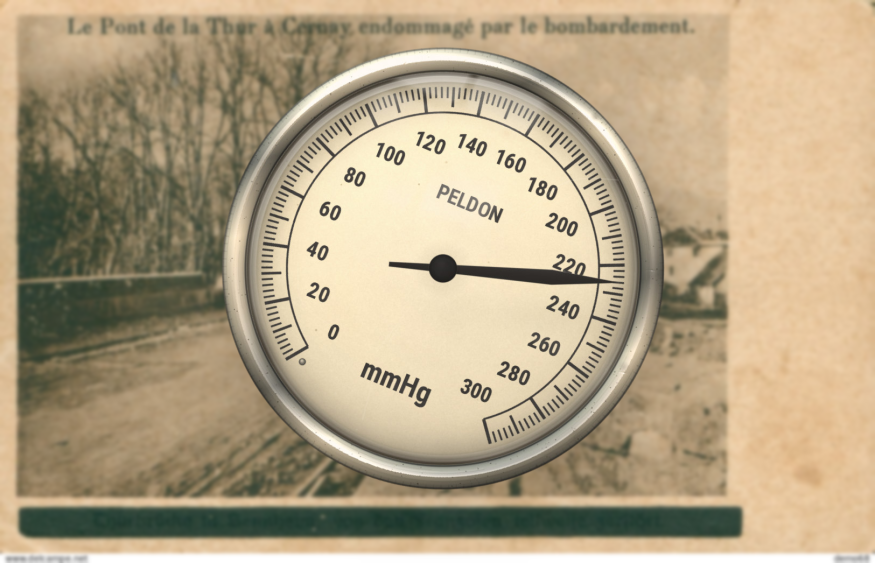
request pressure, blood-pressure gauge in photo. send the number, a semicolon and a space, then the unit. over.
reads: 226; mmHg
